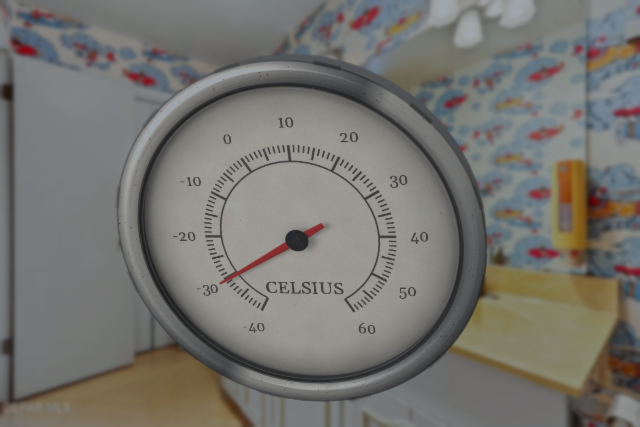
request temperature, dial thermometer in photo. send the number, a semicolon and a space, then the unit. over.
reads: -30; °C
